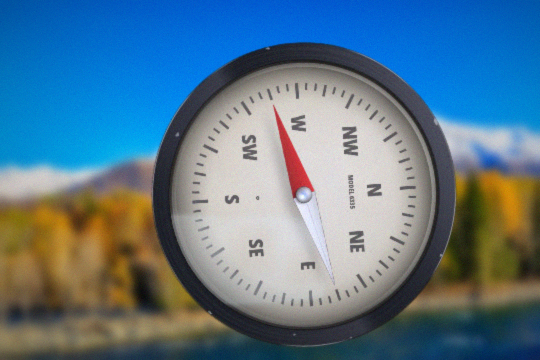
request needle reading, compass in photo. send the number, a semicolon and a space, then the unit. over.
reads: 255; °
